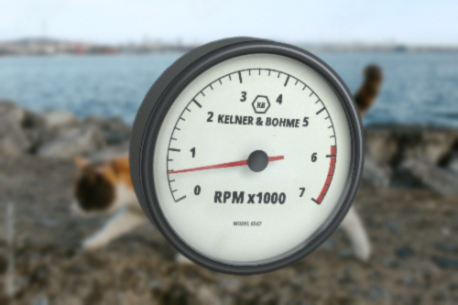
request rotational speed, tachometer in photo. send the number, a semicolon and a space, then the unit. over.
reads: 600; rpm
